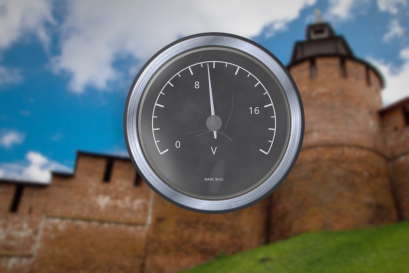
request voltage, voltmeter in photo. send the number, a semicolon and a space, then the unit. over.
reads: 9.5; V
